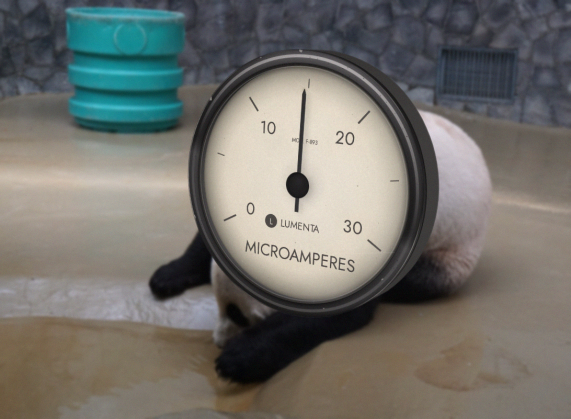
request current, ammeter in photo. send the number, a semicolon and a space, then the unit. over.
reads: 15; µA
